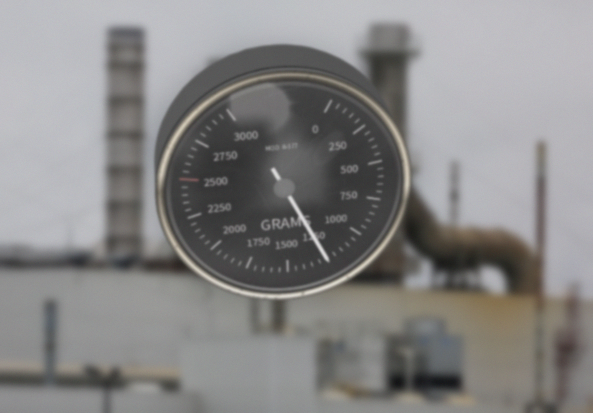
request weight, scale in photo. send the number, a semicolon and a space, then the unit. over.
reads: 1250; g
